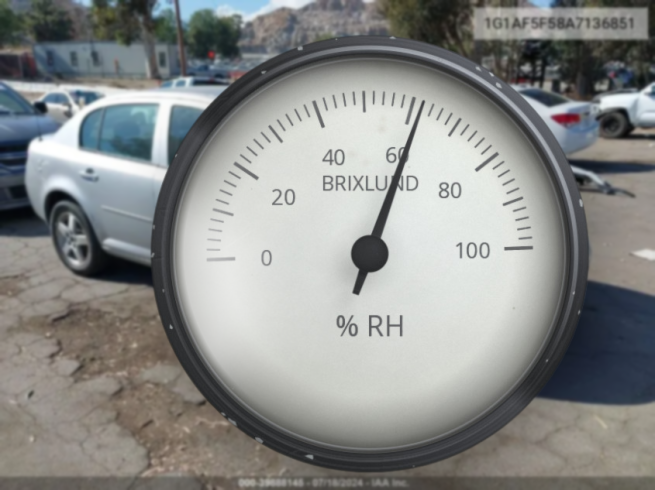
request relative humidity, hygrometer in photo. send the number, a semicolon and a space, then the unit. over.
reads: 62; %
